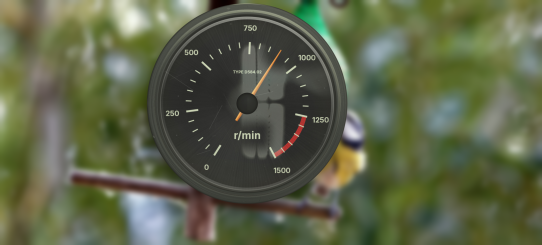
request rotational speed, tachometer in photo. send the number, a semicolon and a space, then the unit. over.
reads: 900; rpm
